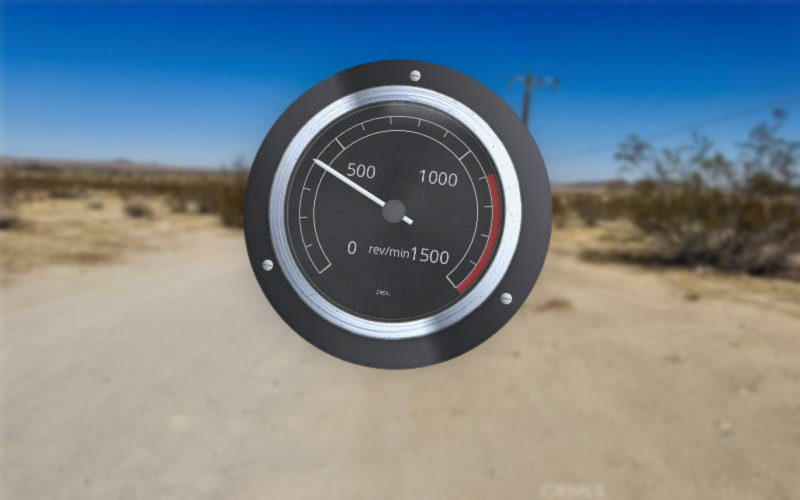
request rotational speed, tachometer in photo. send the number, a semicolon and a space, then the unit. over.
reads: 400; rpm
